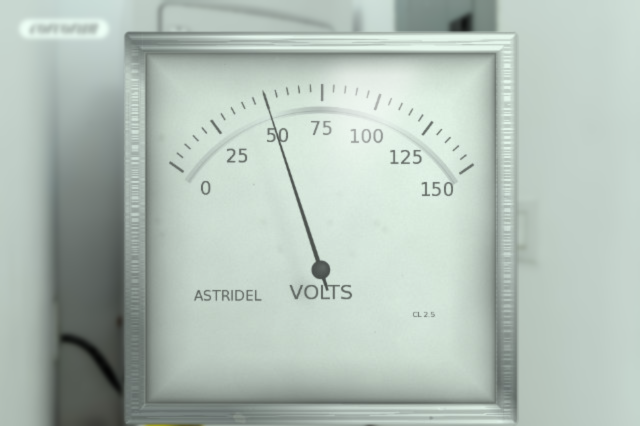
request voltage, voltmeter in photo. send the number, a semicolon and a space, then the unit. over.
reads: 50; V
